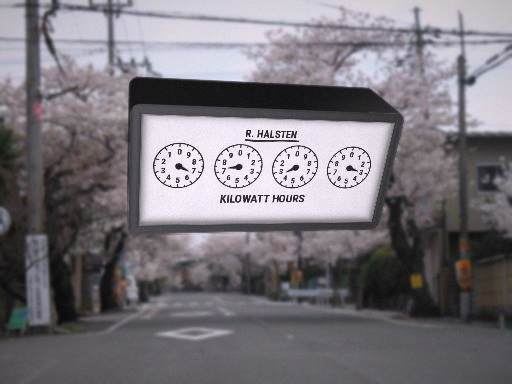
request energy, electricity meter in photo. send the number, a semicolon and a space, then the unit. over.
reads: 6733; kWh
